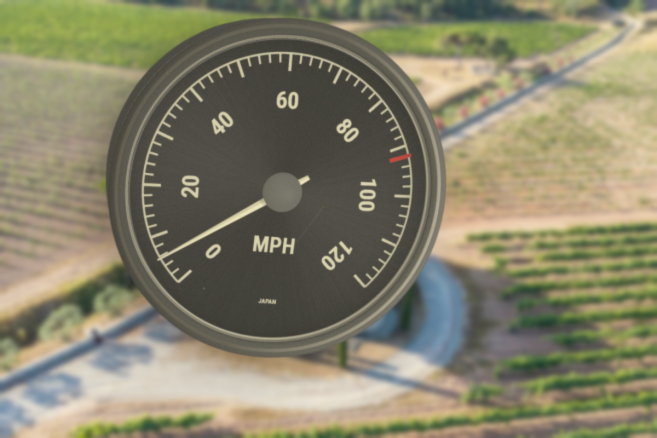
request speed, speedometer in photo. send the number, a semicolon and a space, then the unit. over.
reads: 6; mph
